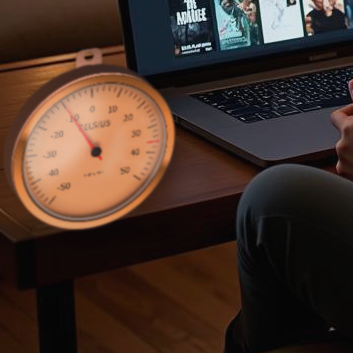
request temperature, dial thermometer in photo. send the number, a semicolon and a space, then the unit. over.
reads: -10; °C
